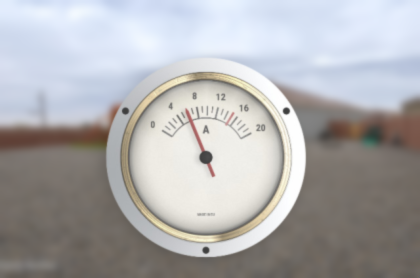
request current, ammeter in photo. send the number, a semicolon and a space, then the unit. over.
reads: 6; A
